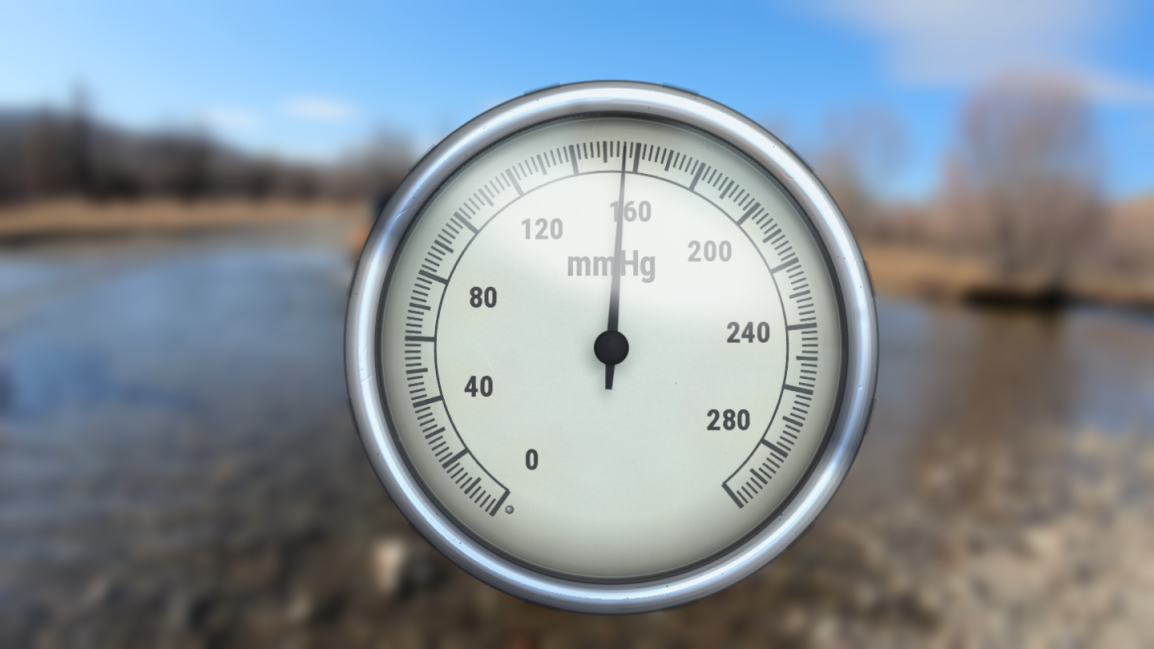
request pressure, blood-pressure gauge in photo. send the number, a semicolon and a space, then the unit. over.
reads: 156; mmHg
